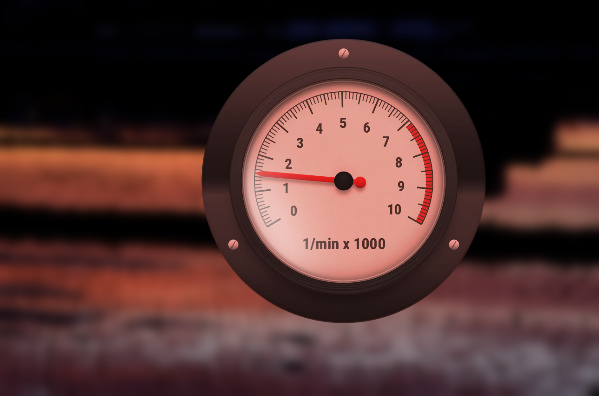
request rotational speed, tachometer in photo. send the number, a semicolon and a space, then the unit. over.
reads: 1500; rpm
